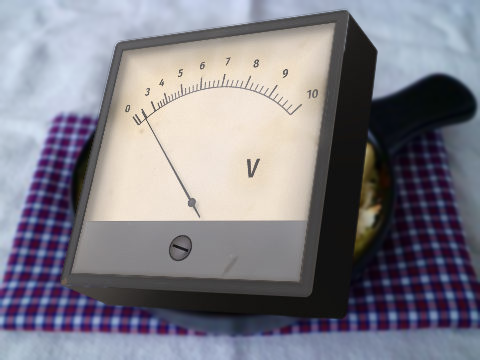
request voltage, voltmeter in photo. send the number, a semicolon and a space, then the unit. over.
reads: 2; V
